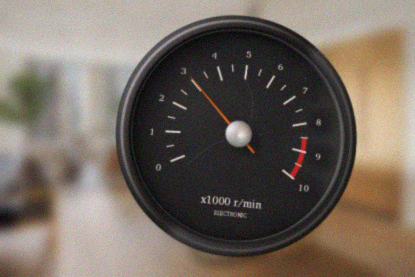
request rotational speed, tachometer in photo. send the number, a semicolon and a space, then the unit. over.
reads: 3000; rpm
